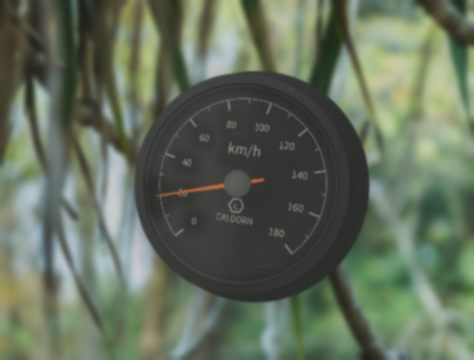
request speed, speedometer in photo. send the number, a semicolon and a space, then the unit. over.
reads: 20; km/h
